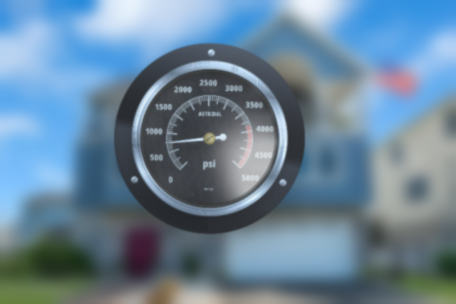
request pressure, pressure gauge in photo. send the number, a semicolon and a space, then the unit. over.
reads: 750; psi
